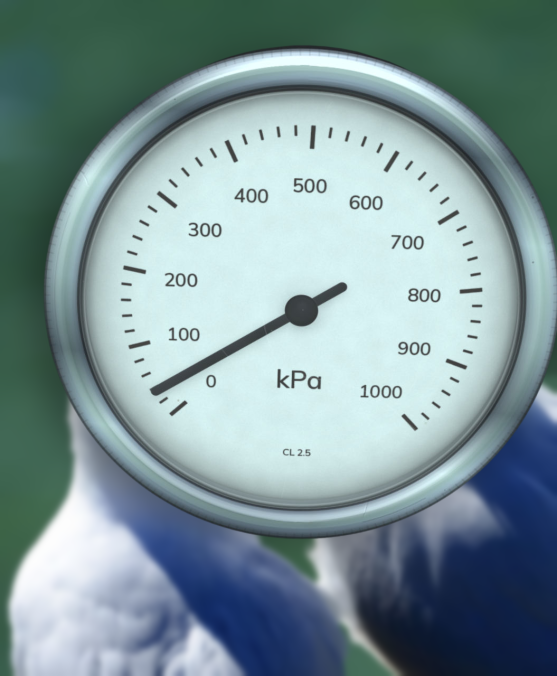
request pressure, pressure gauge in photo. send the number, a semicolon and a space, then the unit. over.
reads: 40; kPa
